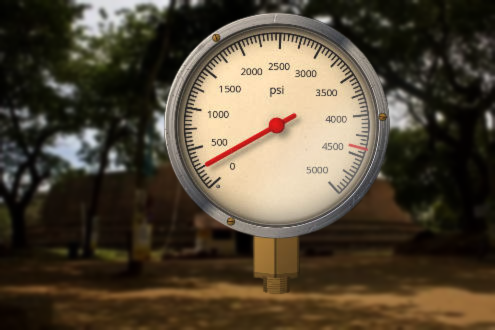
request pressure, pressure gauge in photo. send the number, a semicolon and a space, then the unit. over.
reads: 250; psi
